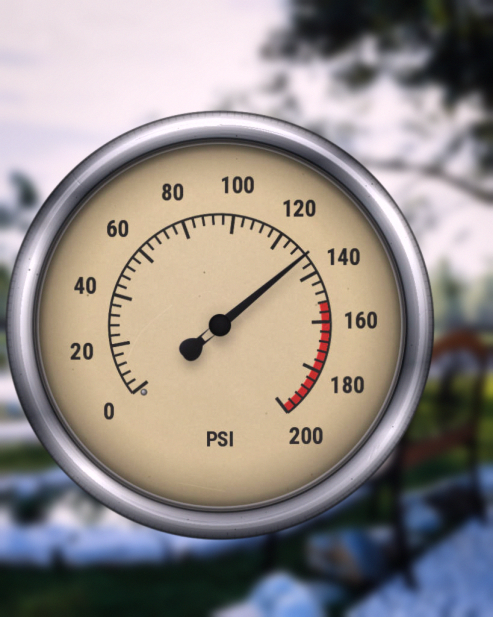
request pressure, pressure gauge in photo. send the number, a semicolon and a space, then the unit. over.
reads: 132; psi
